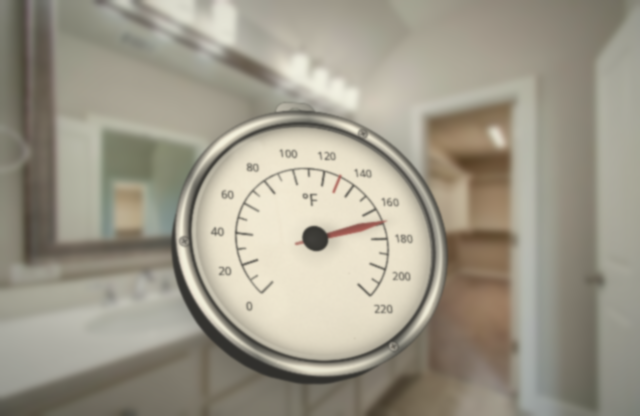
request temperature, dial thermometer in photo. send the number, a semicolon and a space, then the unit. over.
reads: 170; °F
